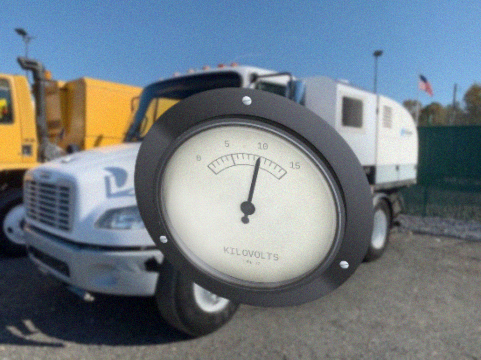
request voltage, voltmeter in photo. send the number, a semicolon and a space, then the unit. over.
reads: 10; kV
